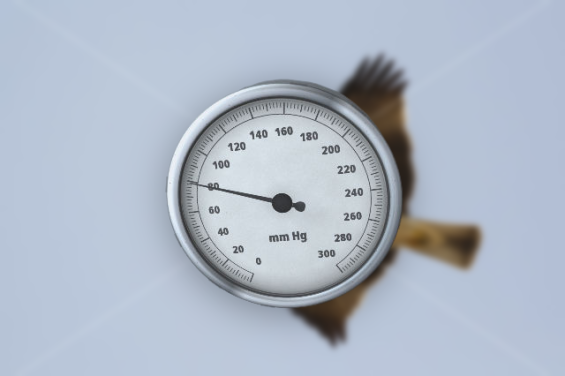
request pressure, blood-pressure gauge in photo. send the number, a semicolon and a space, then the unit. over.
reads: 80; mmHg
